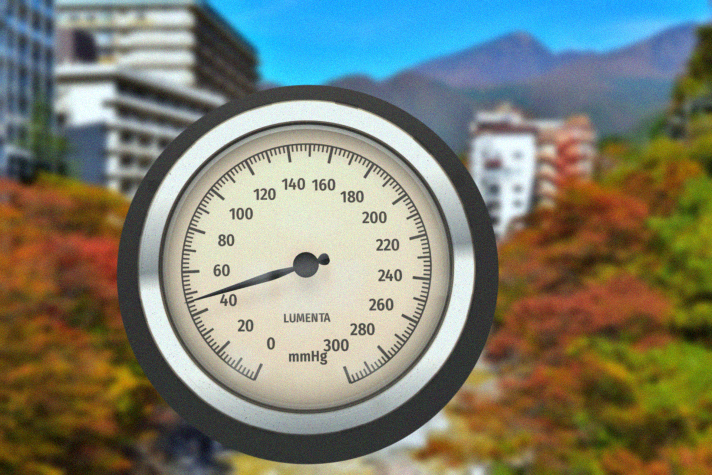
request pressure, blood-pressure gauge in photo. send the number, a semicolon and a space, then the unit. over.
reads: 46; mmHg
